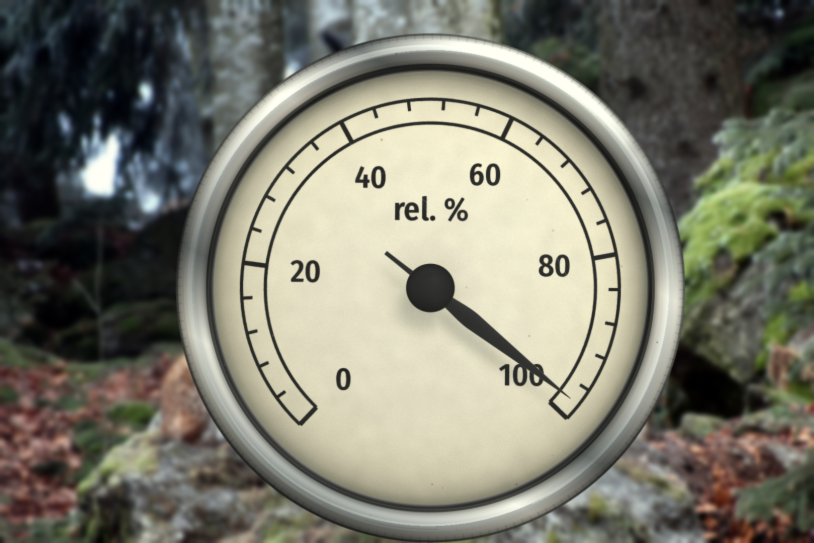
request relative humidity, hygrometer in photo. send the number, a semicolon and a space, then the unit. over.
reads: 98; %
